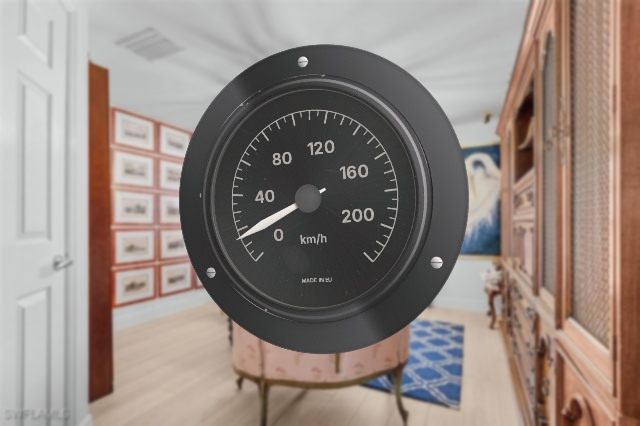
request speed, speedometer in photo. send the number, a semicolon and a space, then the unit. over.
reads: 15; km/h
